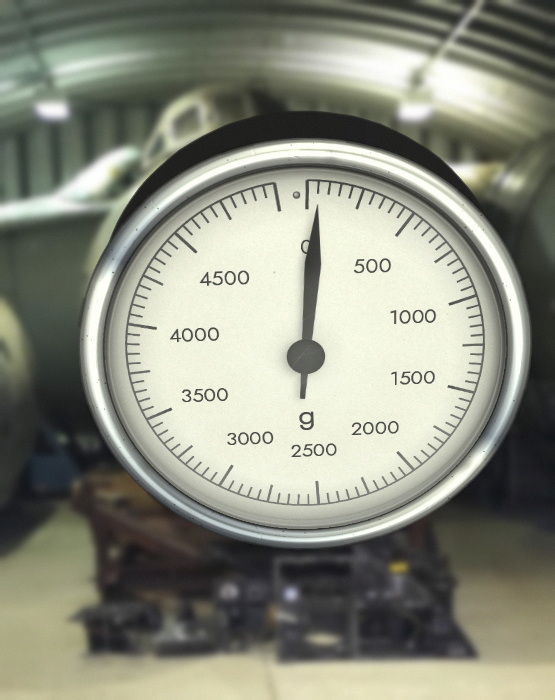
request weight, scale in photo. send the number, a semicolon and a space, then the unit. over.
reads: 50; g
